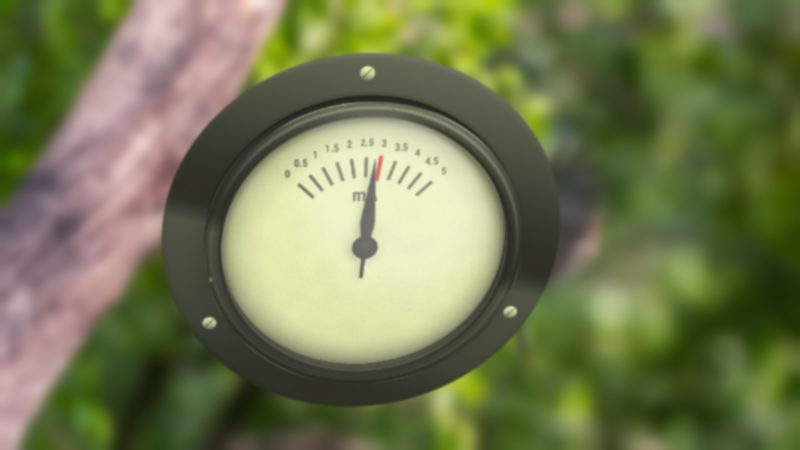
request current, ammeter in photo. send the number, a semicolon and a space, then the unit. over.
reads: 2.75; mA
